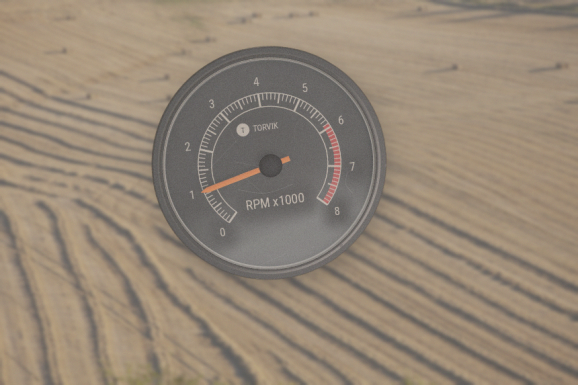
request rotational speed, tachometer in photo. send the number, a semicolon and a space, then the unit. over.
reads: 1000; rpm
